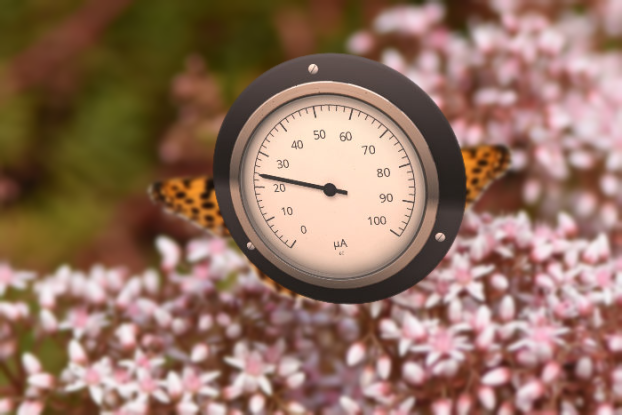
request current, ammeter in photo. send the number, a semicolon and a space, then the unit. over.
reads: 24; µA
